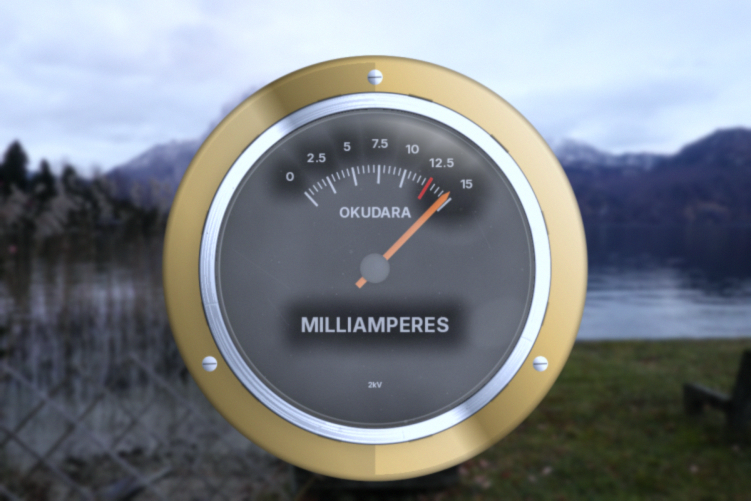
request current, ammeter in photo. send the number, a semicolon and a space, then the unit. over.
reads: 14.5; mA
